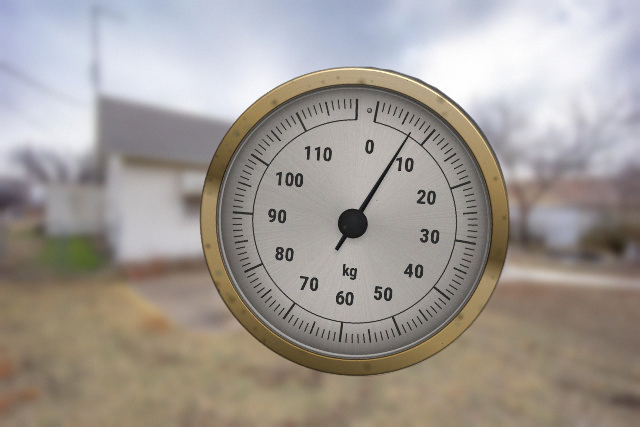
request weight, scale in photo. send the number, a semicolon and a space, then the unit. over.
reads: 7; kg
